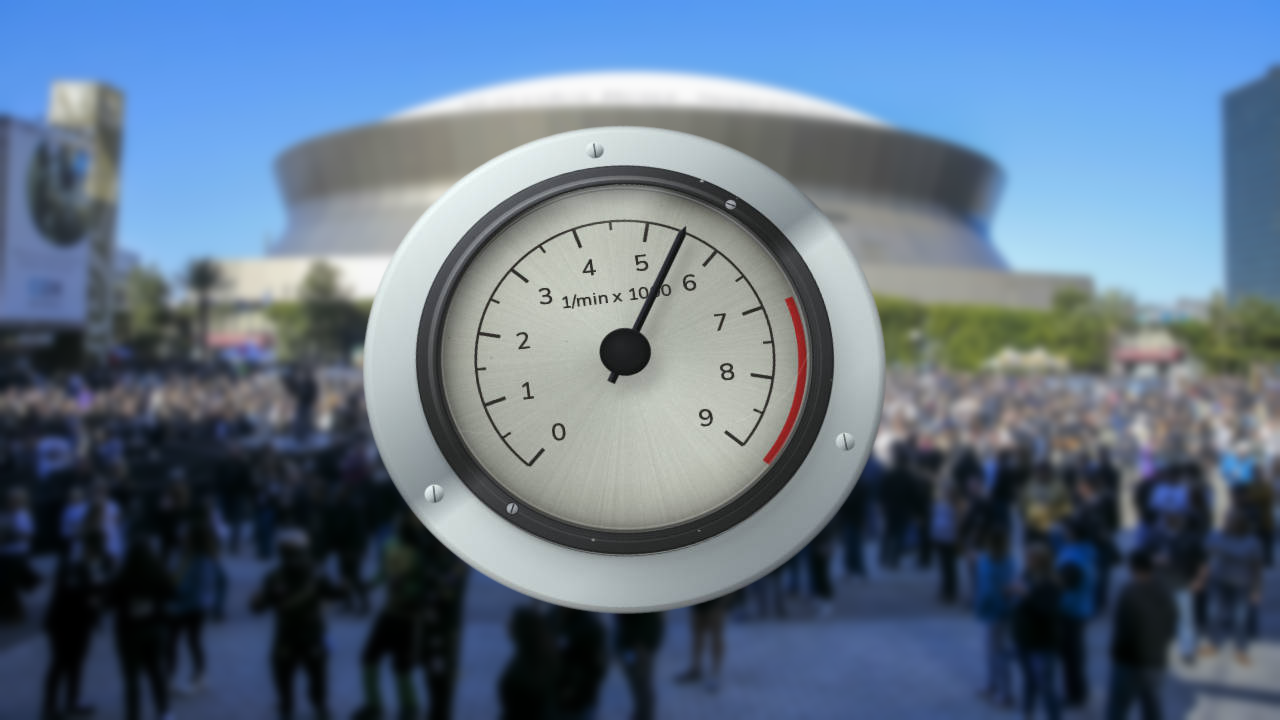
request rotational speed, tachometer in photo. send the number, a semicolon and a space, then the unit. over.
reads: 5500; rpm
